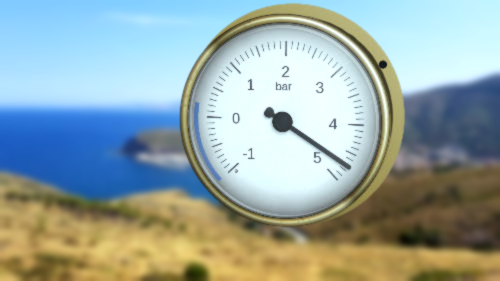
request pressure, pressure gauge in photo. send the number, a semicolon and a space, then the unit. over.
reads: 4.7; bar
